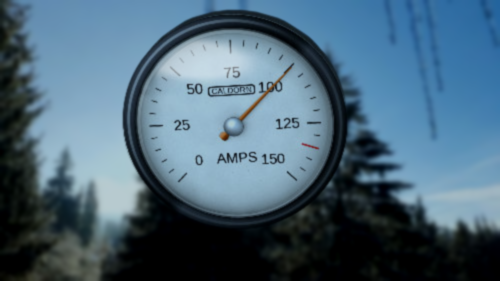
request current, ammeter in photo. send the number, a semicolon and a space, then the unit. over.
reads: 100; A
